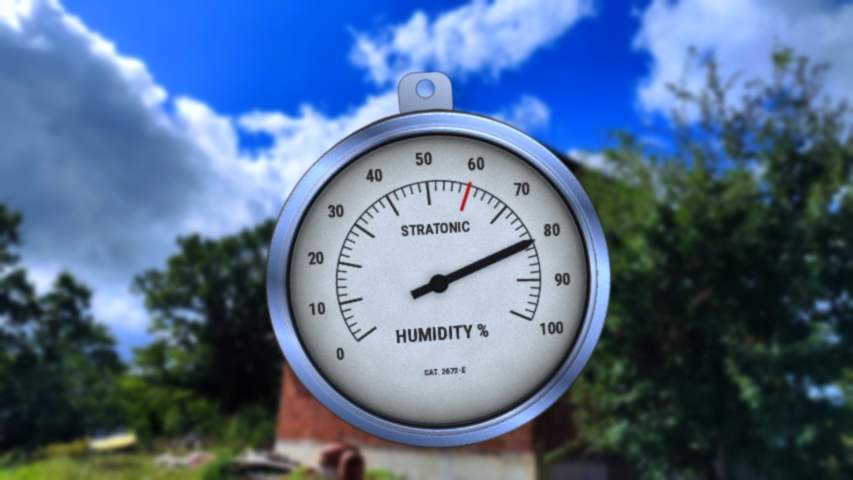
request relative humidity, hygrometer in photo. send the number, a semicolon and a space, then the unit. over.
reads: 80; %
